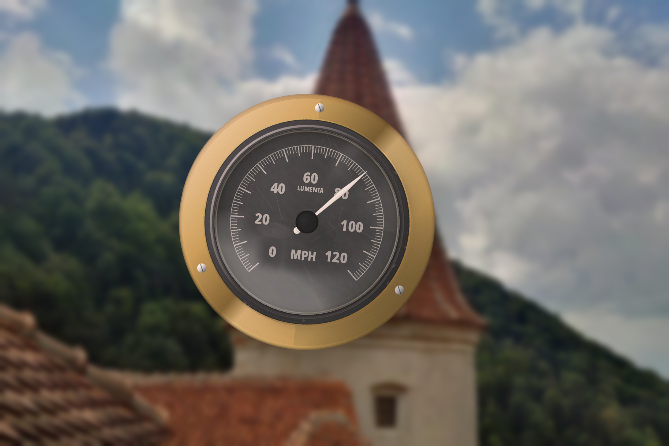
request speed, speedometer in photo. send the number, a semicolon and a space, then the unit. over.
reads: 80; mph
